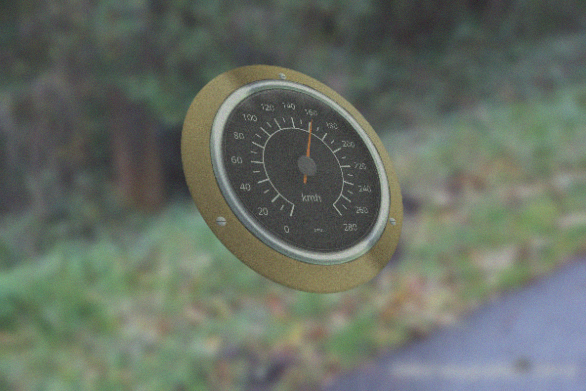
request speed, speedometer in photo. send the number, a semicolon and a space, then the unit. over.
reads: 160; km/h
